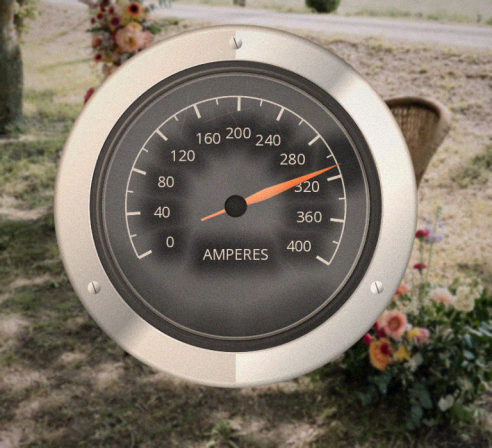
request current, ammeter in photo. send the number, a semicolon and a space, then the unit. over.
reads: 310; A
